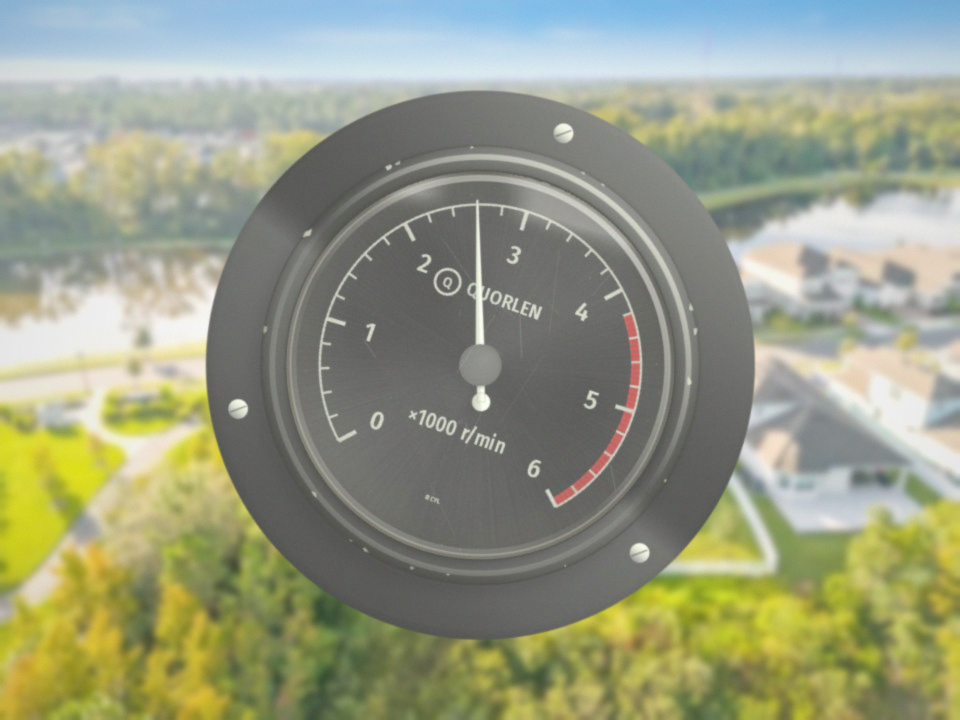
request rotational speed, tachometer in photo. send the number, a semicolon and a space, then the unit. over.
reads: 2600; rpm
